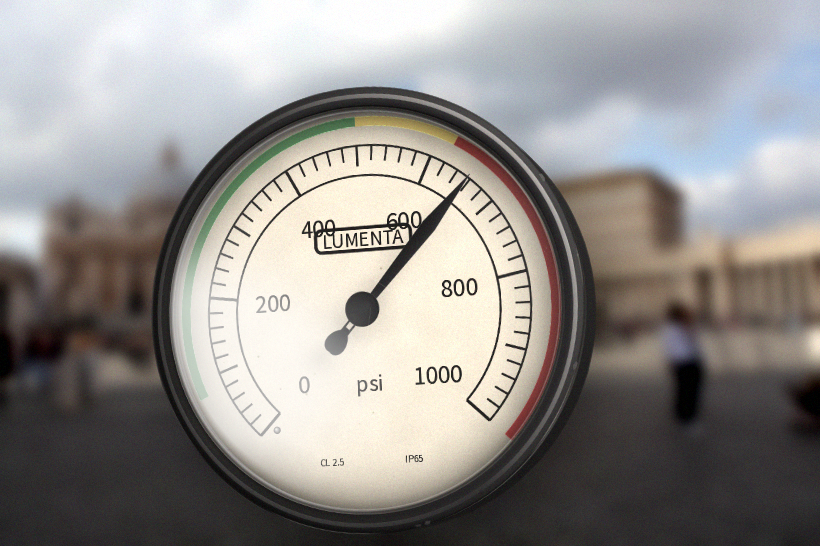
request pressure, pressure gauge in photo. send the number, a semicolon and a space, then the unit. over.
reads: 660; psi
